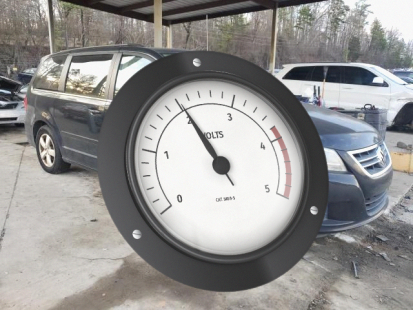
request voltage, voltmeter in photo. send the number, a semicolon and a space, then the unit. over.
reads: 2; V
